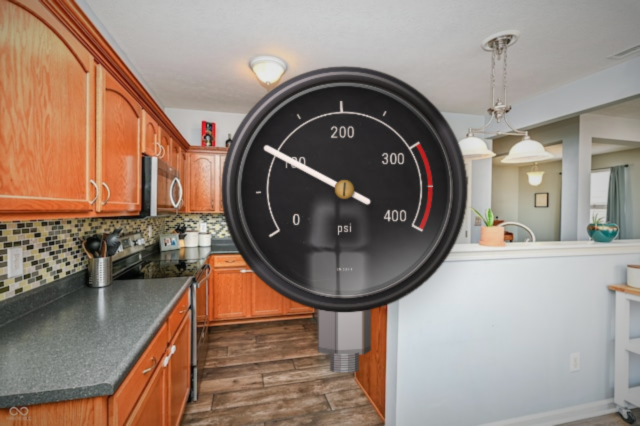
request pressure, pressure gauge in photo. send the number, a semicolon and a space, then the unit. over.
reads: 100; psi
